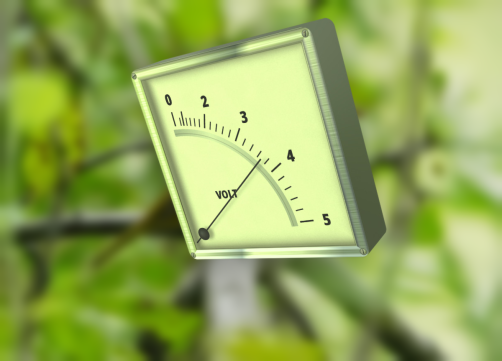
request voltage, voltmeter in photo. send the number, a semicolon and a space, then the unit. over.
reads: 3.7; V
